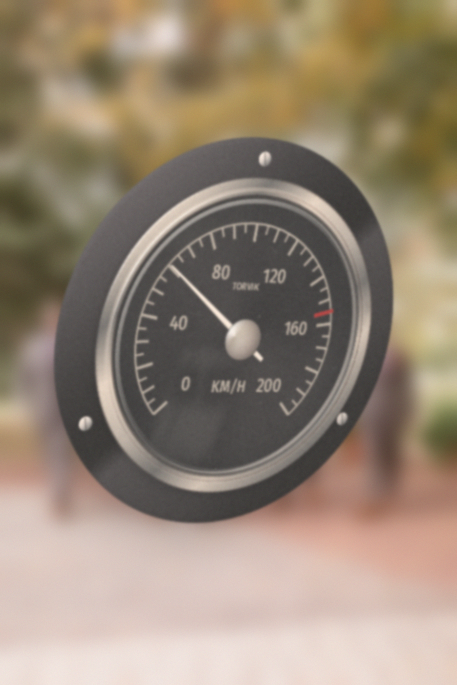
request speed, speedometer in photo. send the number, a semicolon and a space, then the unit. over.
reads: 60; km/h
